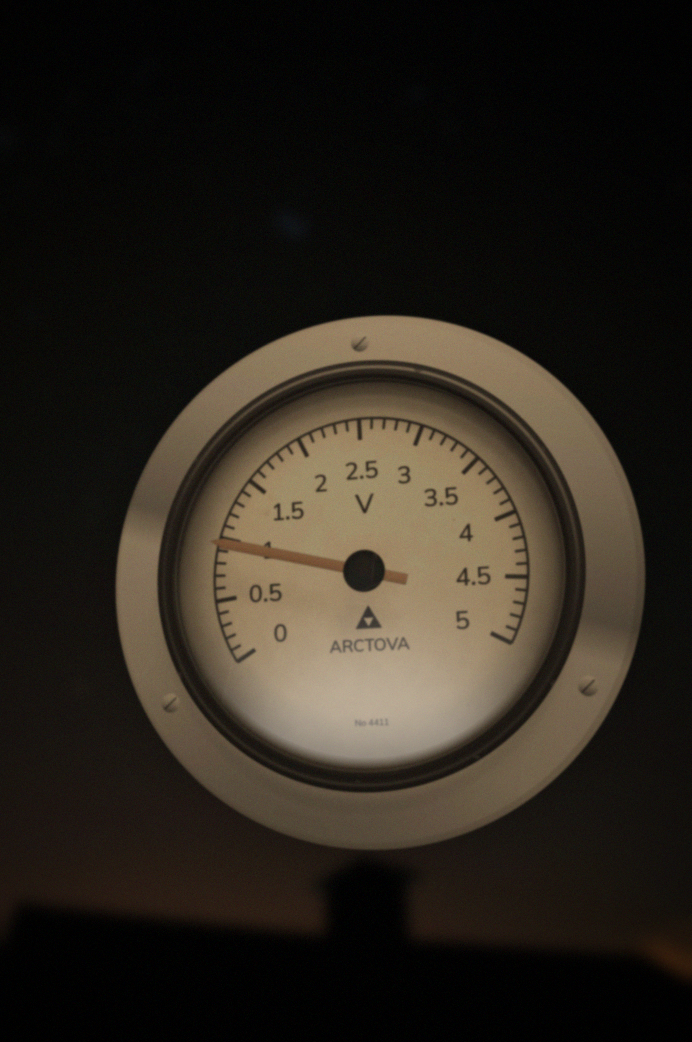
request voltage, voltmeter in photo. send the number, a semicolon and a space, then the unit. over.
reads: 0.95; V
